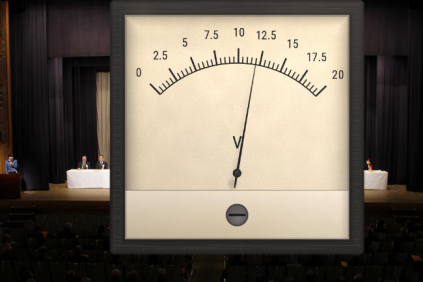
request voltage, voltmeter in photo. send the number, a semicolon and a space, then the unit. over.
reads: 12; V
